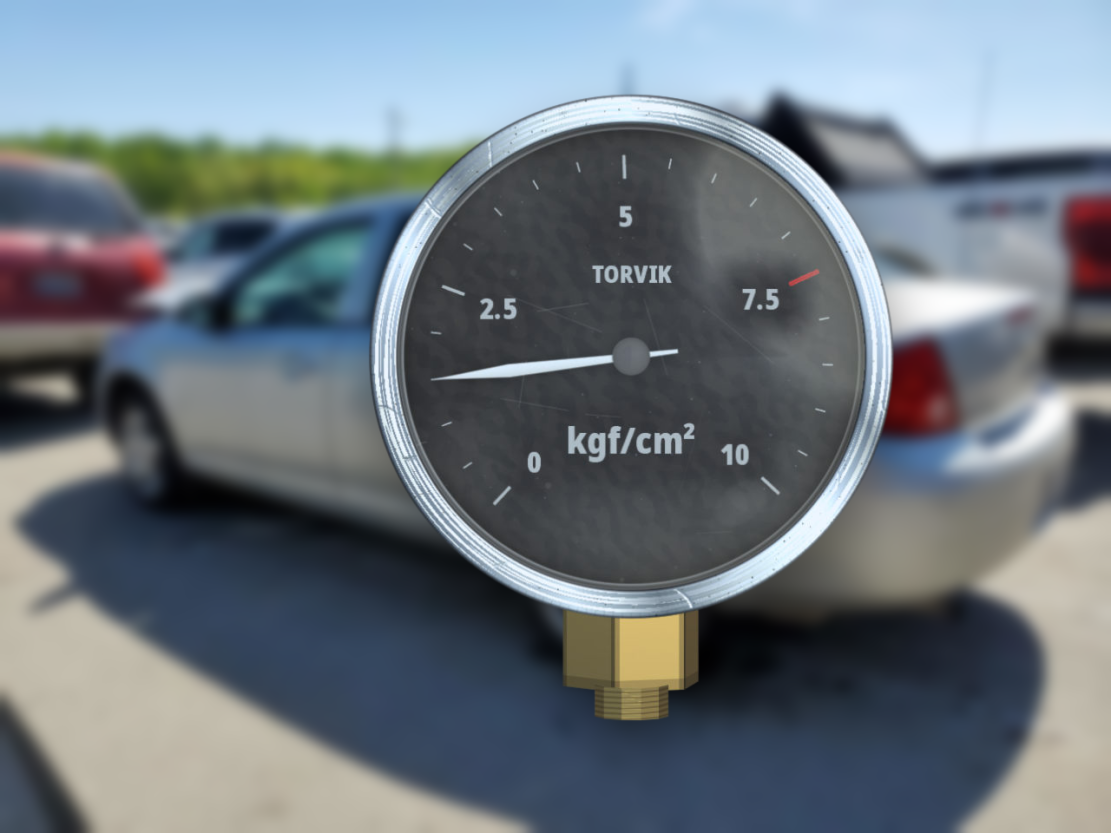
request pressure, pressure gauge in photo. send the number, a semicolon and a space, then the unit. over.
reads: 1.5; kg/cm²
